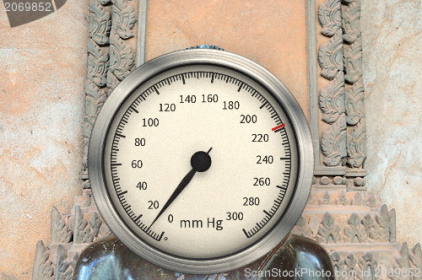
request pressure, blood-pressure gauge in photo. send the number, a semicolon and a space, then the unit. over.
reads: 10; mmHg
